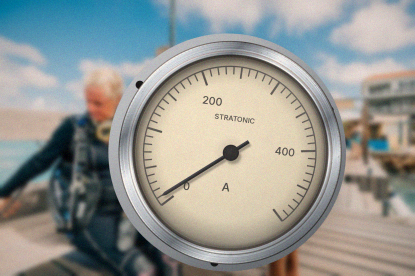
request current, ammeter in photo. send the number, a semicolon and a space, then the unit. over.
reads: 10; A
